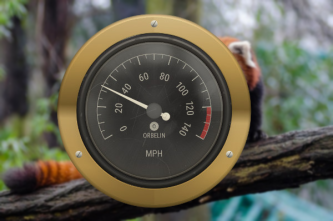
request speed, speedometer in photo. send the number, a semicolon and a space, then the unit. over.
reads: 32.5; mph
